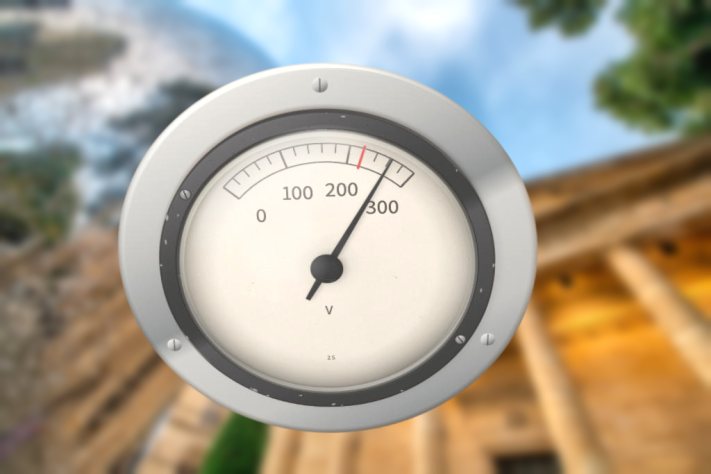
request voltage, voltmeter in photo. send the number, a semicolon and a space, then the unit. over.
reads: 260; V
